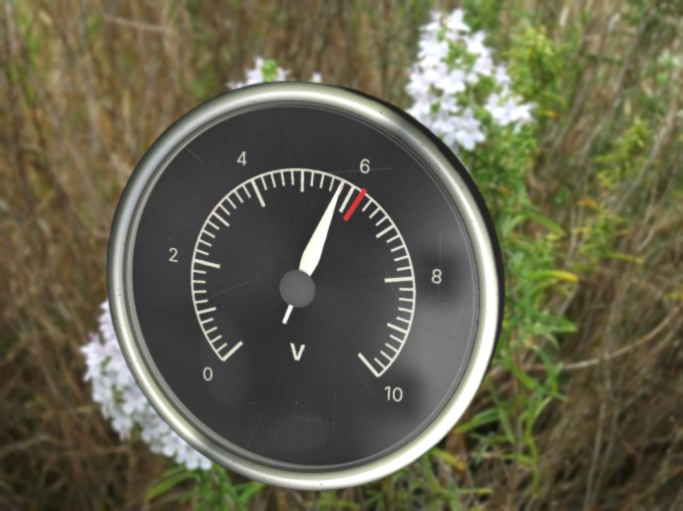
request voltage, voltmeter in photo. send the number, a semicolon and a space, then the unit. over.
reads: 5.8; V
